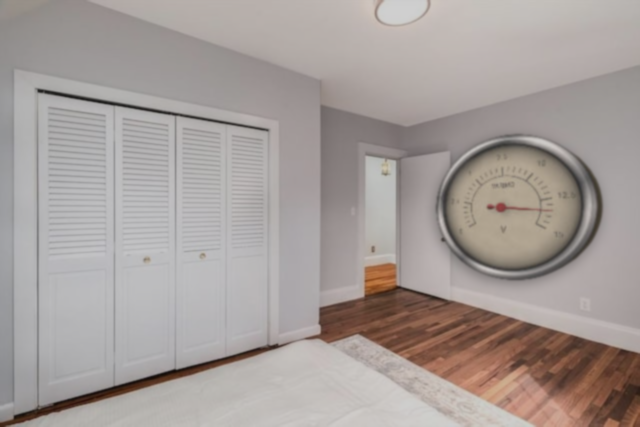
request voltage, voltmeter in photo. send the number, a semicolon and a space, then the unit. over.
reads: 13.5; V
